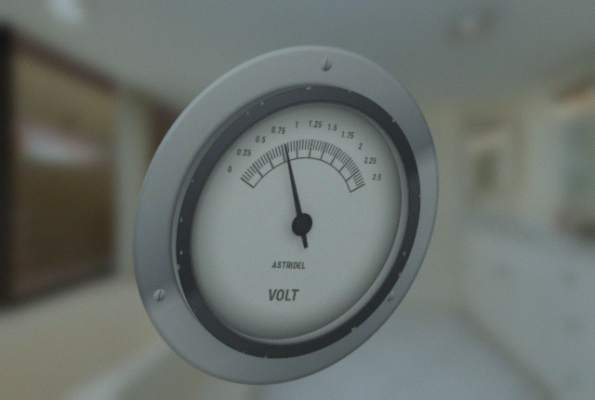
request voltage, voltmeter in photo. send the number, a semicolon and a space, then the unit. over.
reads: 0.75; V
